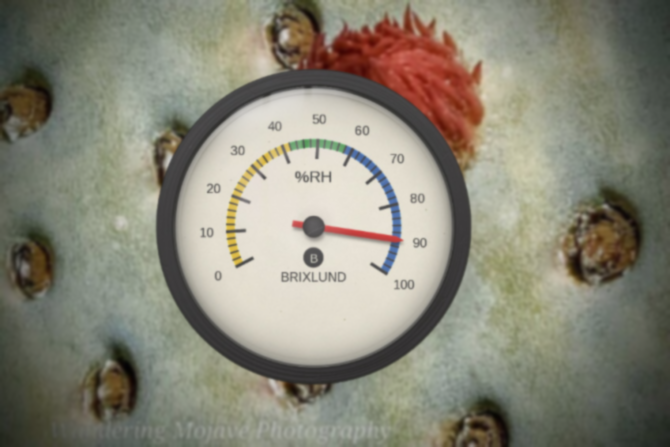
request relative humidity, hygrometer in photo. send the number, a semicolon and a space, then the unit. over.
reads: 90; %
